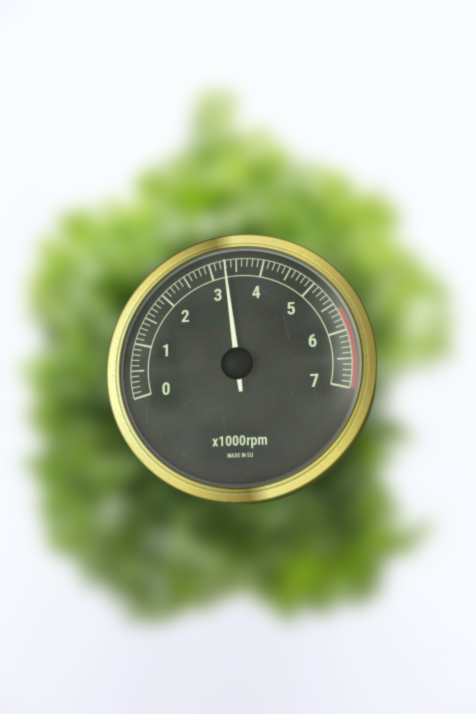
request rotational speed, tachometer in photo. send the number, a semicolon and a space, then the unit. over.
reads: 3300; rpm
